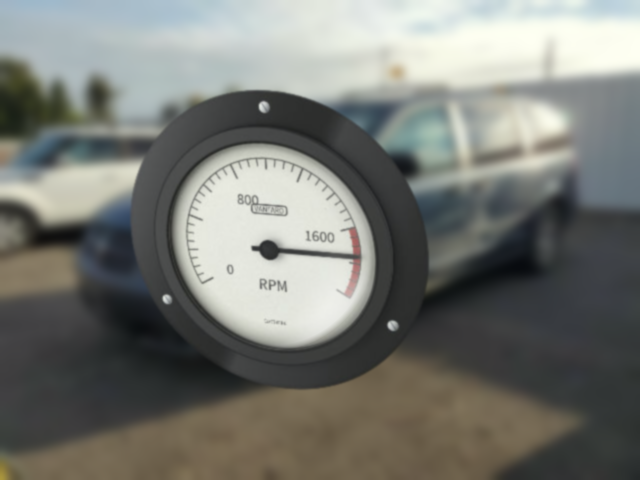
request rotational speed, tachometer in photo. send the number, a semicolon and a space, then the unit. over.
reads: 1750; rpm
